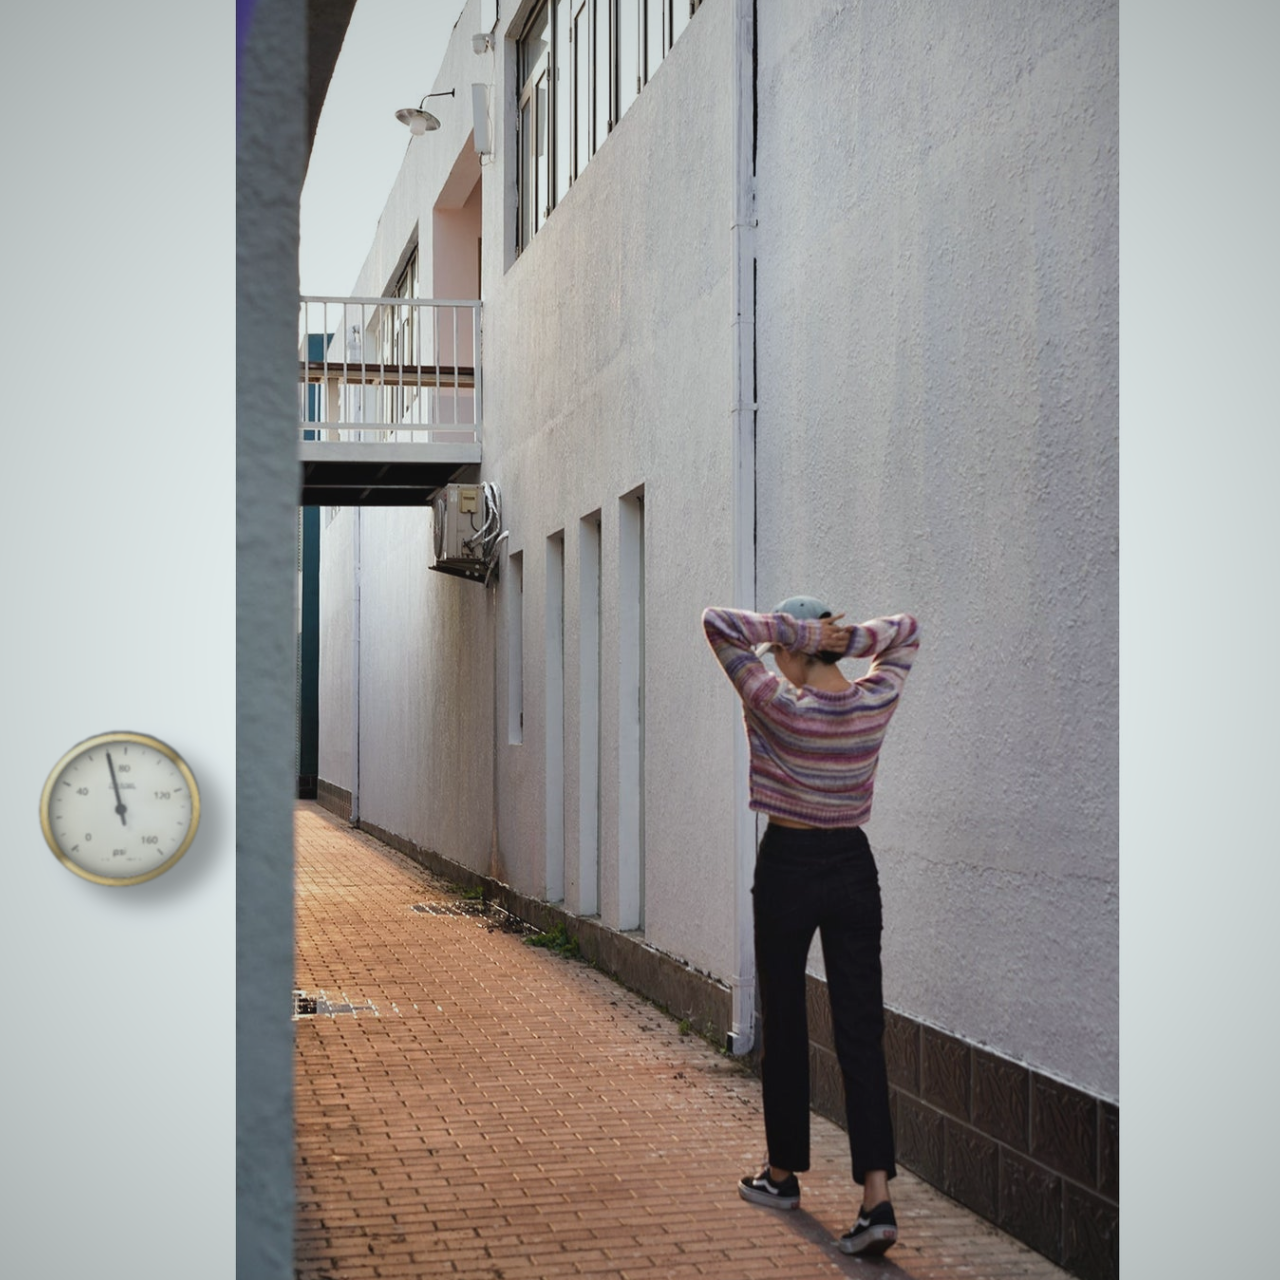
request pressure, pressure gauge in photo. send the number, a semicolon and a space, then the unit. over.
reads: 70; psi
